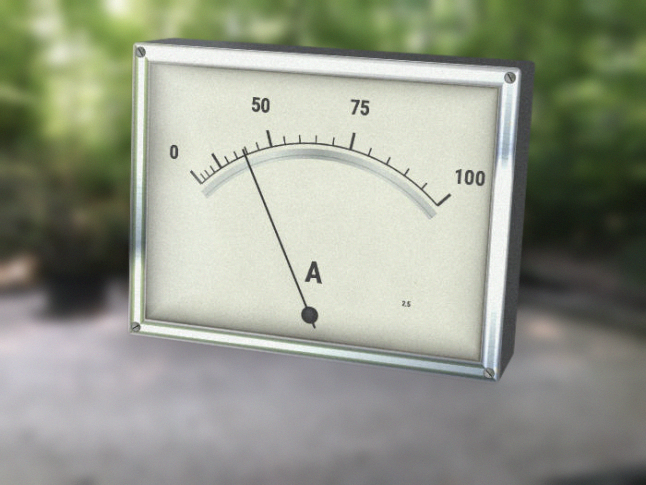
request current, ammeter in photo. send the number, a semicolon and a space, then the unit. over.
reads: 40; A
